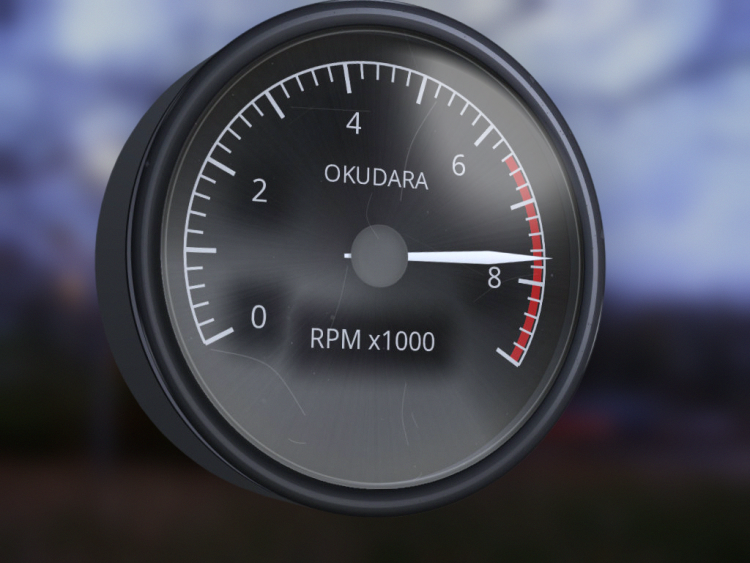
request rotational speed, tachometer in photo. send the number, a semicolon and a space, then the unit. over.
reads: 7700; rpm
